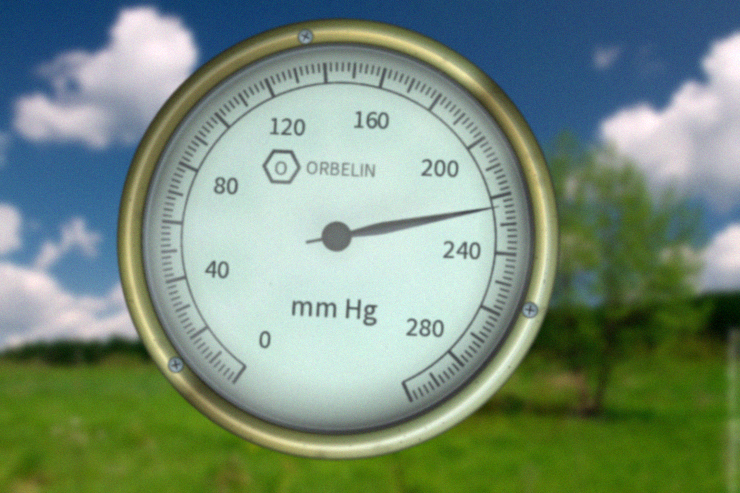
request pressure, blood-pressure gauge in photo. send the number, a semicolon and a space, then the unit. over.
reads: 224; mmHg
